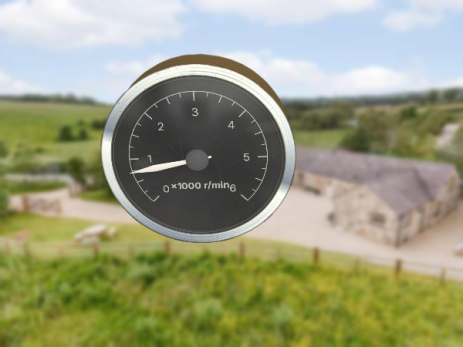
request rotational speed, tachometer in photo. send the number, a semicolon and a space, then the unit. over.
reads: 750; rpm
